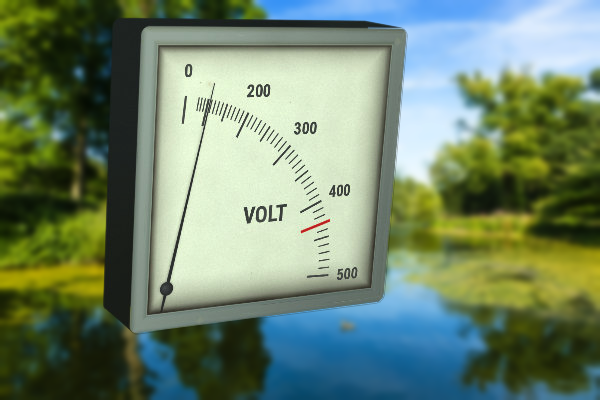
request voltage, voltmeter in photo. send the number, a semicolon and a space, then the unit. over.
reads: 100; V
